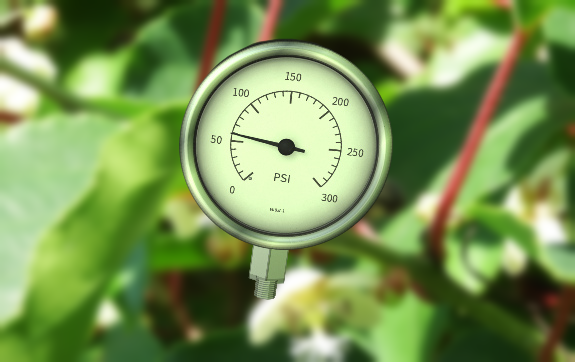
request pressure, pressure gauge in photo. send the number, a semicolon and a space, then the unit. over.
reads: 60; psi
